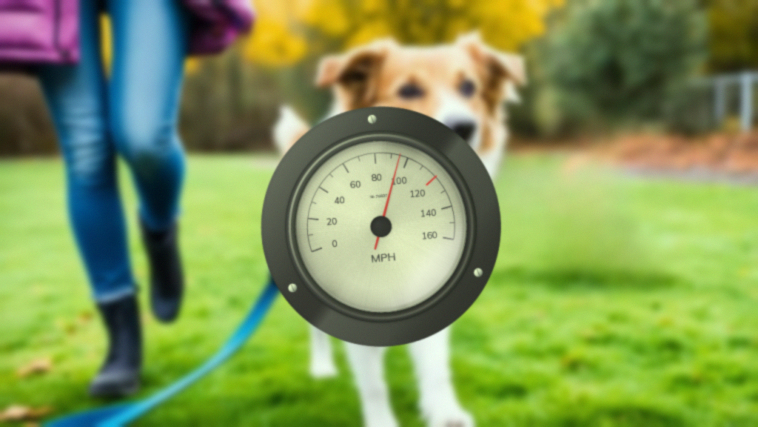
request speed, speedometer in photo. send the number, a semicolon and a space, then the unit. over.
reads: 95; mph
